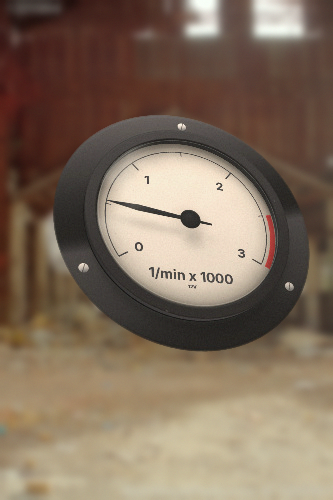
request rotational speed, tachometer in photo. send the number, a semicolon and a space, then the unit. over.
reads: 500; rpm
